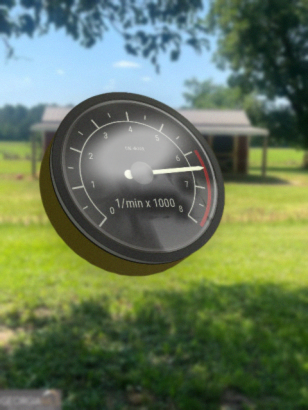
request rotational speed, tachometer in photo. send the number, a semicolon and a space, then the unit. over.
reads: 6500; rpm
